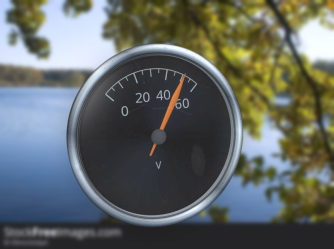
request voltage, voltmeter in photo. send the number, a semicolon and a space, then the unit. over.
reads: 50; V
